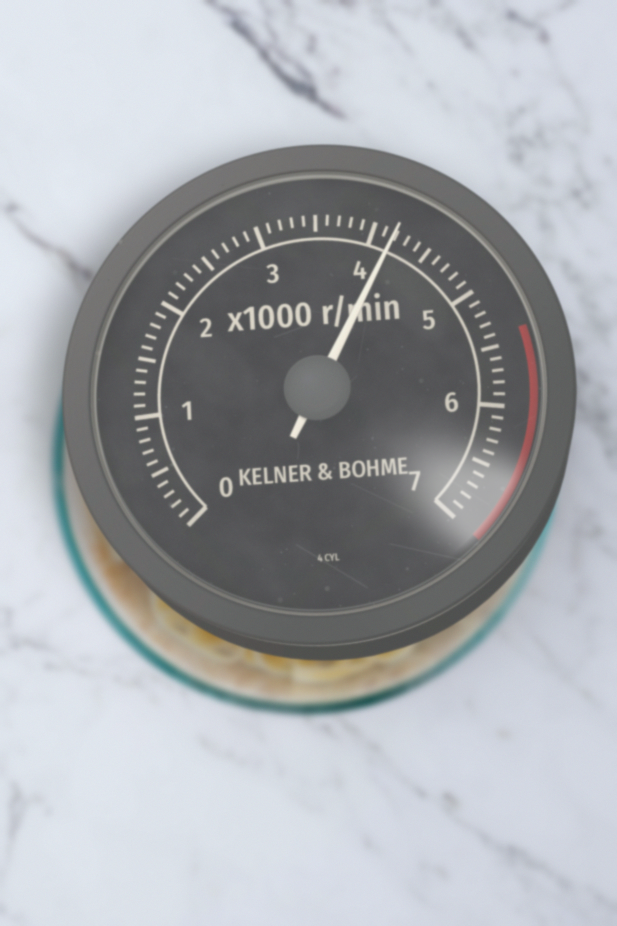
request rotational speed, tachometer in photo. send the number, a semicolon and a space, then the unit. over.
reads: 4200; rpm
